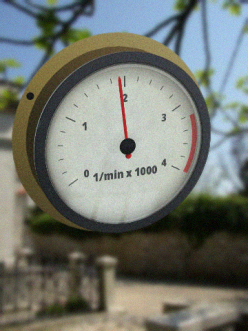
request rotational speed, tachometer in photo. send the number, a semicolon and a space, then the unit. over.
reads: 1900; rpm
